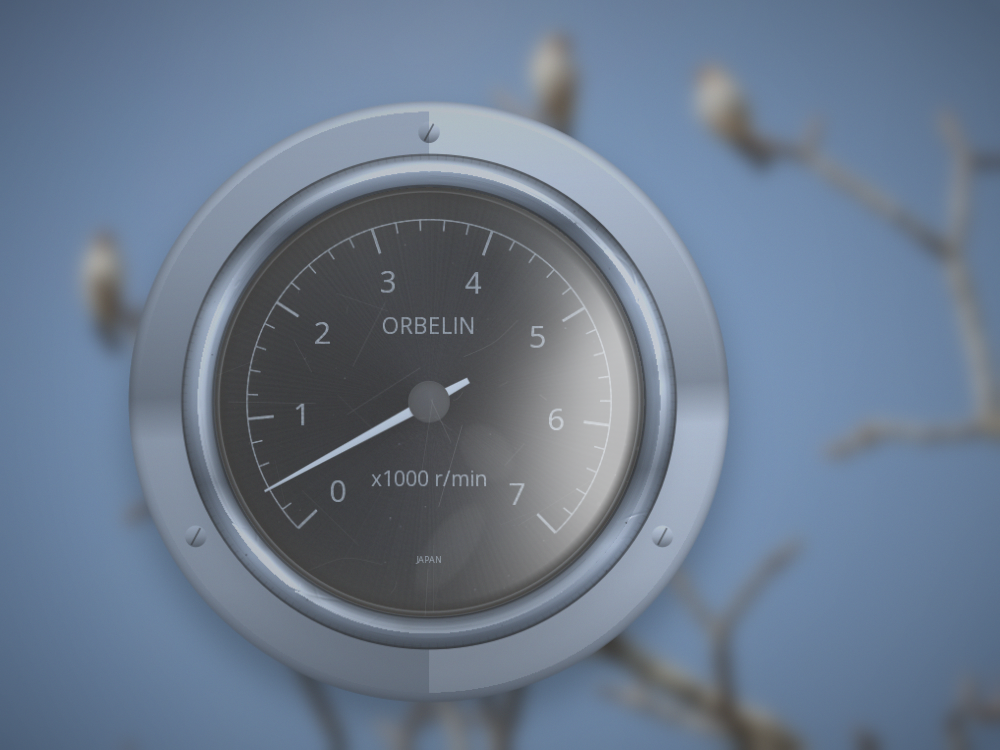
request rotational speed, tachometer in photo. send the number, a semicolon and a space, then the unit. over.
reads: 400; rpm
